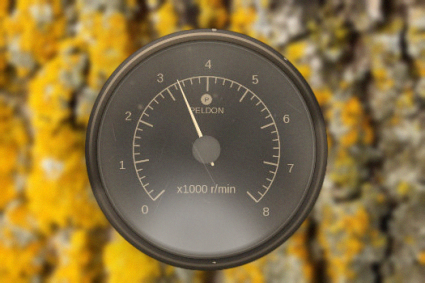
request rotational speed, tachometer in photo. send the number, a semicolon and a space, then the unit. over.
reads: 3300; rpm
